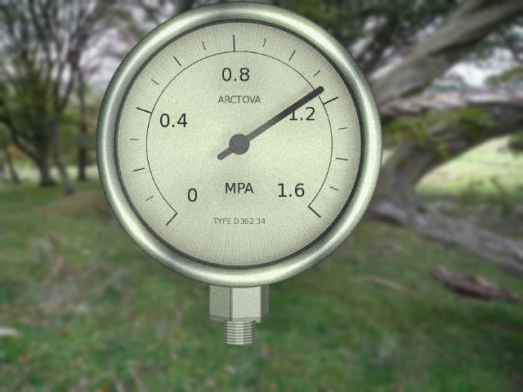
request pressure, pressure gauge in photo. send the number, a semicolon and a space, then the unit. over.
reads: 1.15; MPa
